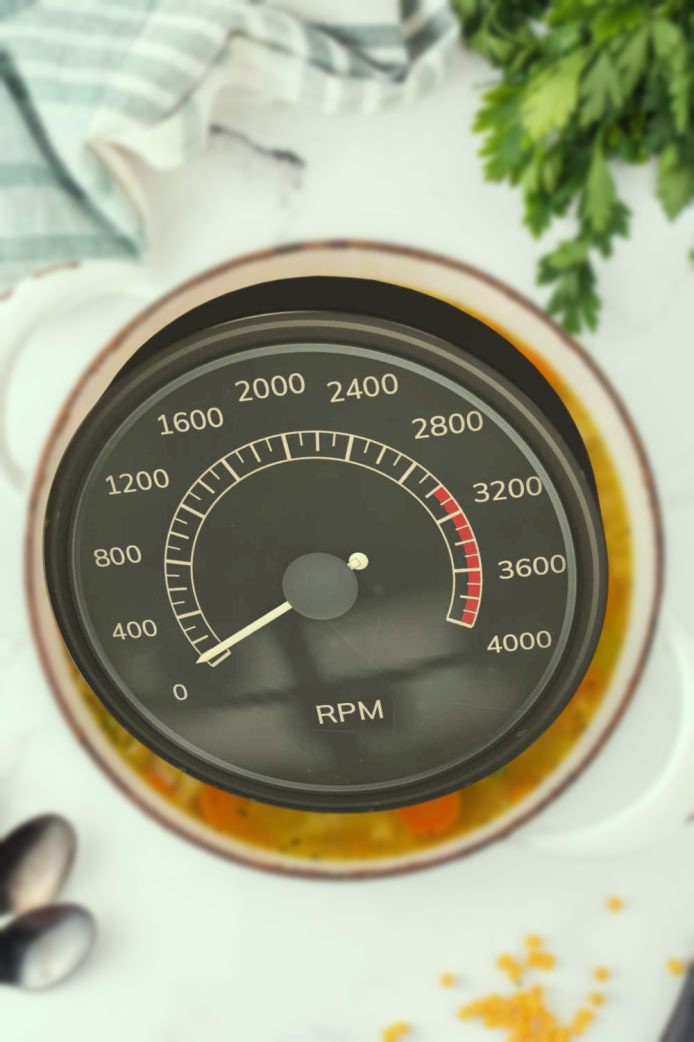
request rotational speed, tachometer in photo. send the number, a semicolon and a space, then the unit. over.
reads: 100; rpm
